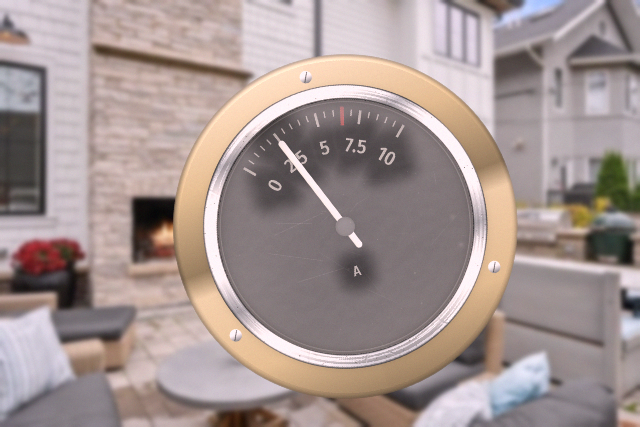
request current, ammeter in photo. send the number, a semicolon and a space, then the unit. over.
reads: 2.5; A
